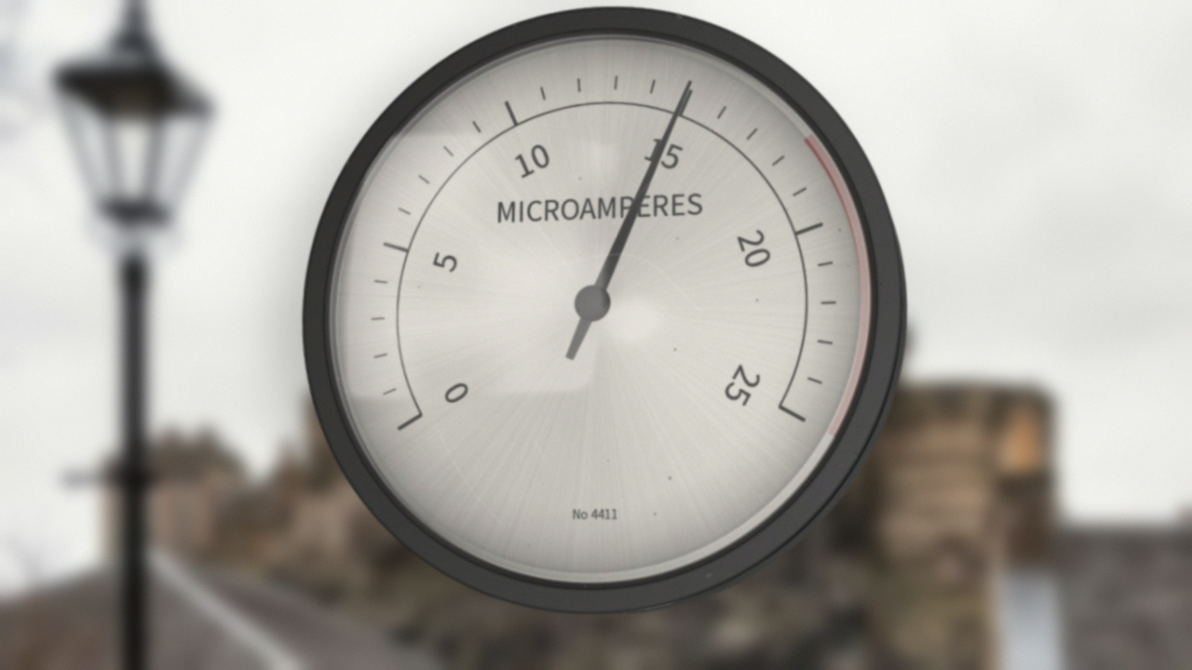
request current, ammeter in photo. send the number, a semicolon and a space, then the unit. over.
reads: 15; µA
